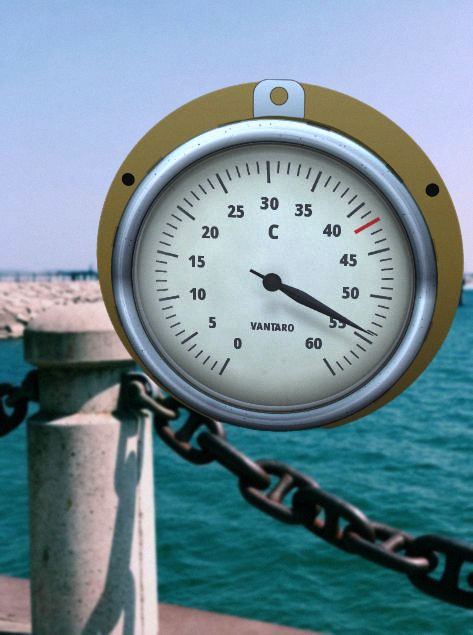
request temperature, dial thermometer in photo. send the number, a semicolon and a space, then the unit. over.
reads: 54; °C
